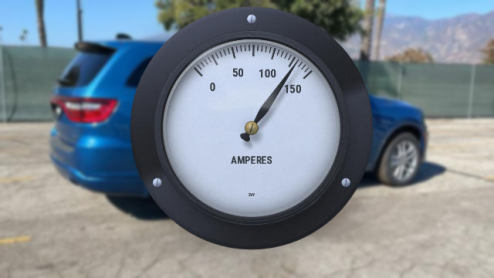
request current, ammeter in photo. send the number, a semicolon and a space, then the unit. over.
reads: 130; A
